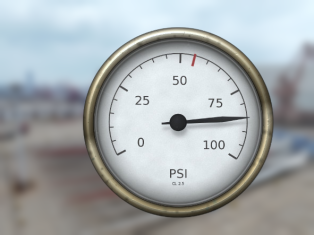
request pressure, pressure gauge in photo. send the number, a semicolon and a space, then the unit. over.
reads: 85; psi
